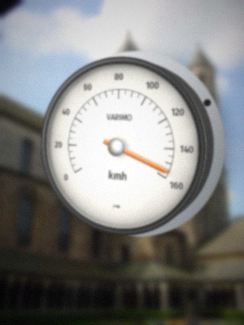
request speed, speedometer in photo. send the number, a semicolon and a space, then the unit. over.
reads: 155; km/h
